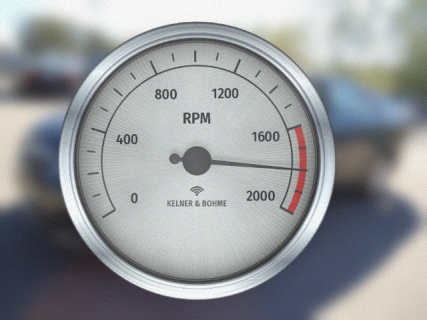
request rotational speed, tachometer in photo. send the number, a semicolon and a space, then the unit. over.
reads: 1800; rpm
